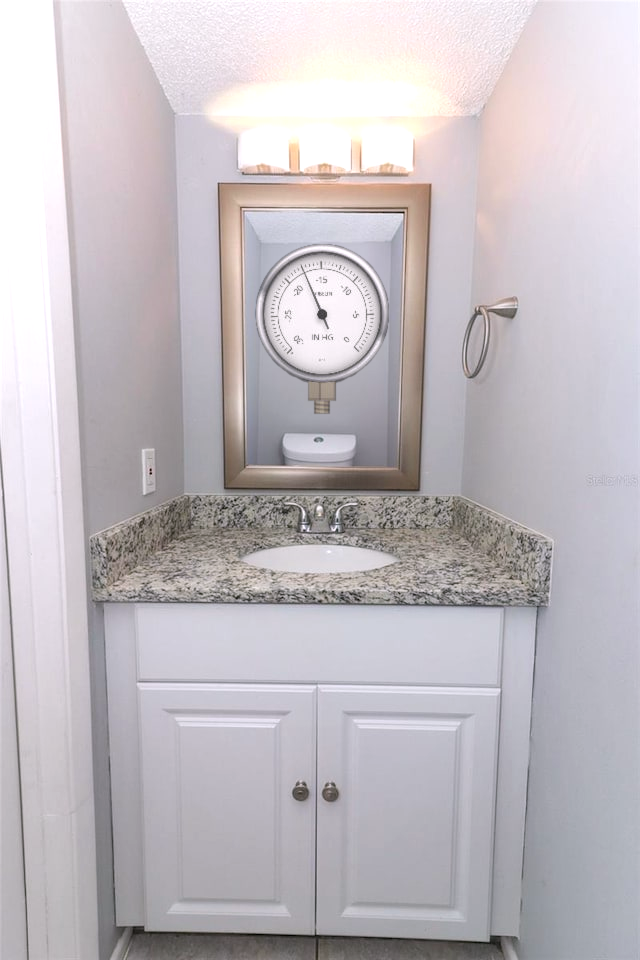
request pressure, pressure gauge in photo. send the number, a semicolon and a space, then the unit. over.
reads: -17.5; inHg
